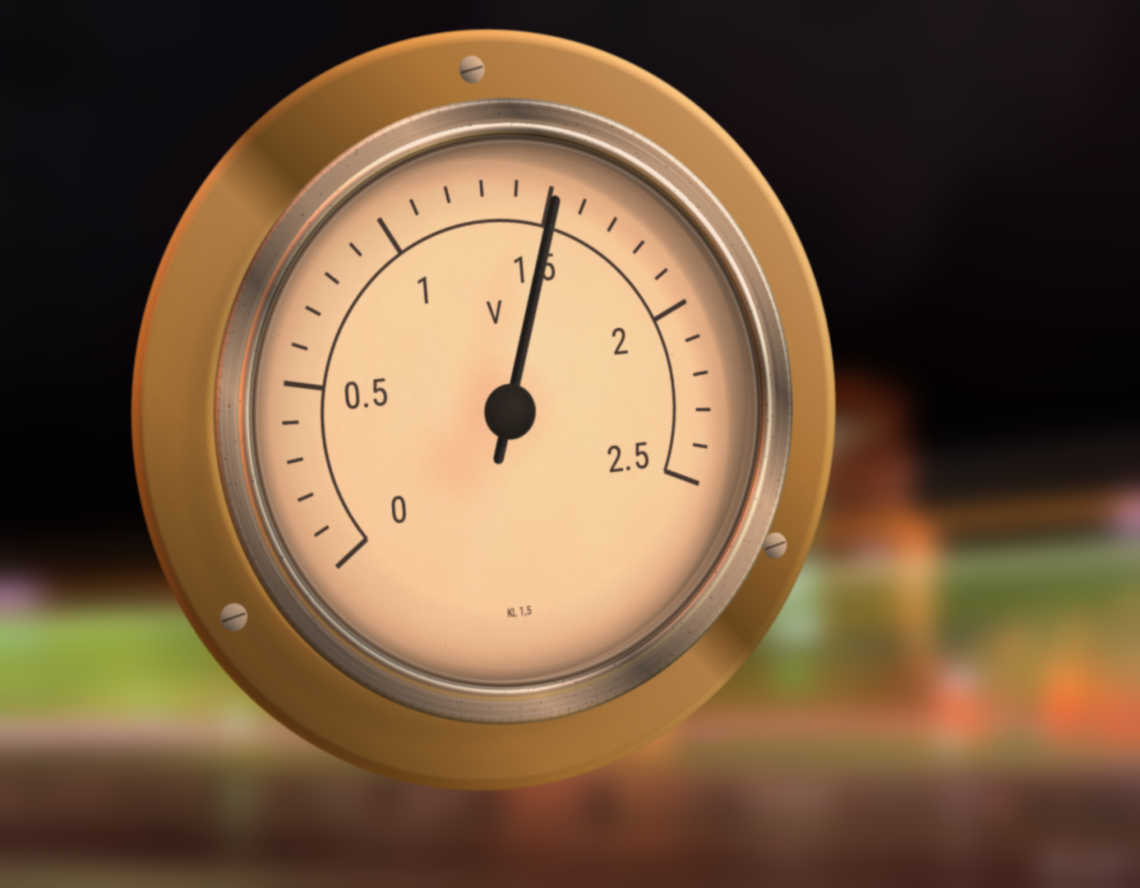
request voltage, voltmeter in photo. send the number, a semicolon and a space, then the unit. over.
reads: 1.5; V
